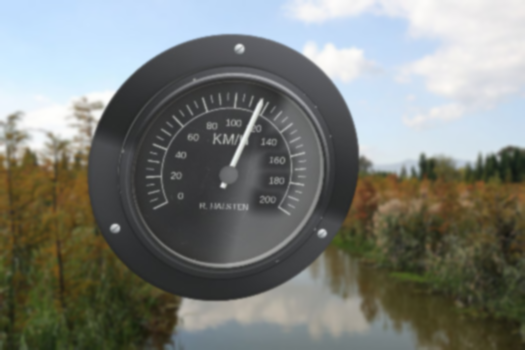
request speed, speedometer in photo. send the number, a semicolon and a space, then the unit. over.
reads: 115; km/h
